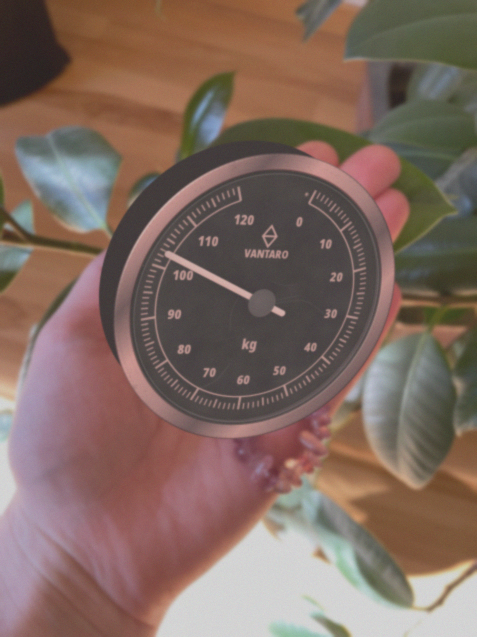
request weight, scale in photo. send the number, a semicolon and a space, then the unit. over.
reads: 103; kg
